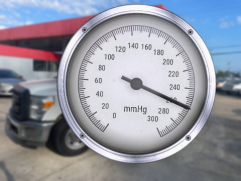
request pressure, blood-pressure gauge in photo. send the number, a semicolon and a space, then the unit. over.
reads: 260; mmHg
